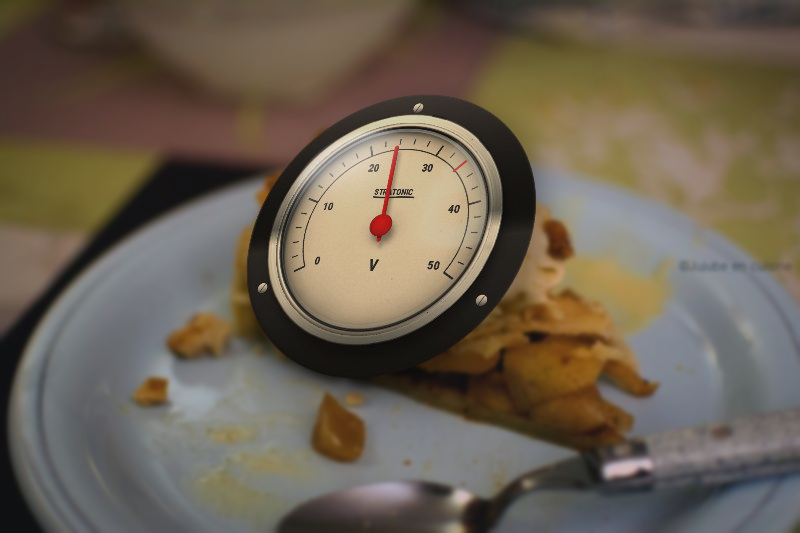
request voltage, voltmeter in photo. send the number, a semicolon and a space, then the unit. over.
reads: 24; V
